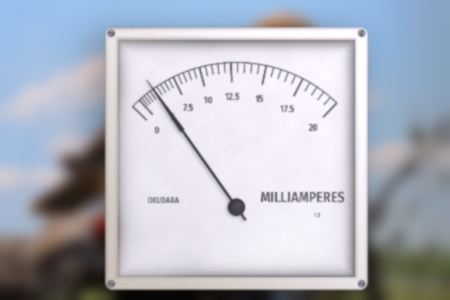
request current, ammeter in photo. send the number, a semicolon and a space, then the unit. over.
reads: 5; mA
